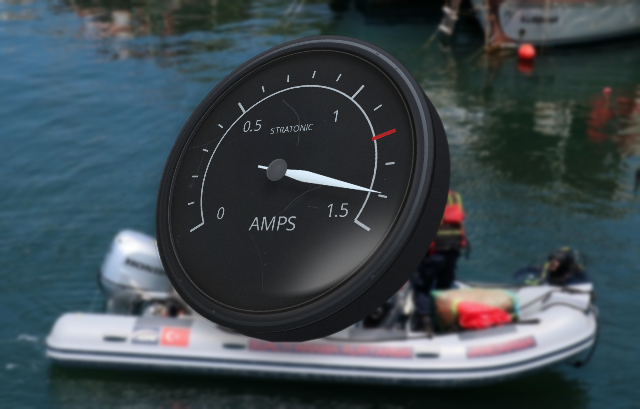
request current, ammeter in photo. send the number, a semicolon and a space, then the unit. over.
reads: 1.4; A
